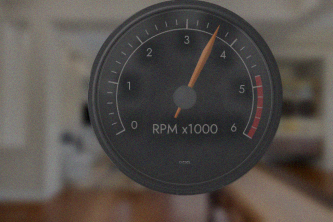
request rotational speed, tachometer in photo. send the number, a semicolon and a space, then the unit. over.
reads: 3600; rpm
